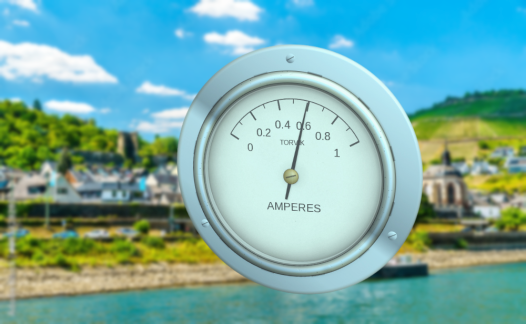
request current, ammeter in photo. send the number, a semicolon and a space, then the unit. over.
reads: 0.6; A
